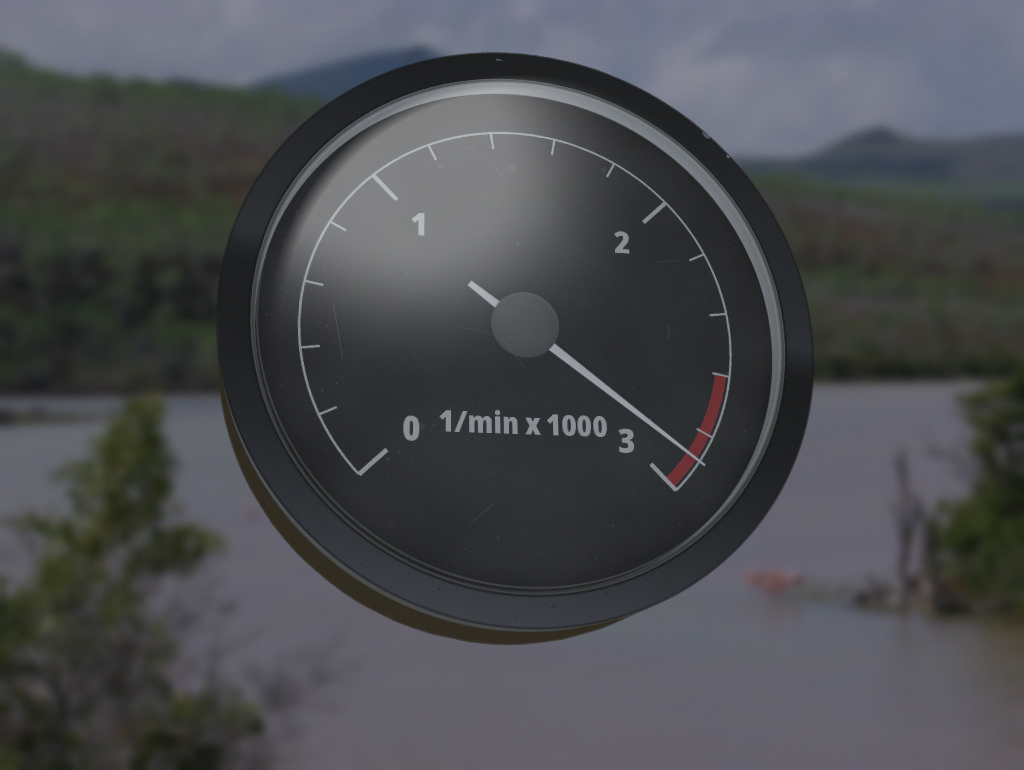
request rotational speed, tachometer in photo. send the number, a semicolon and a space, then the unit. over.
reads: 2900; rpm
